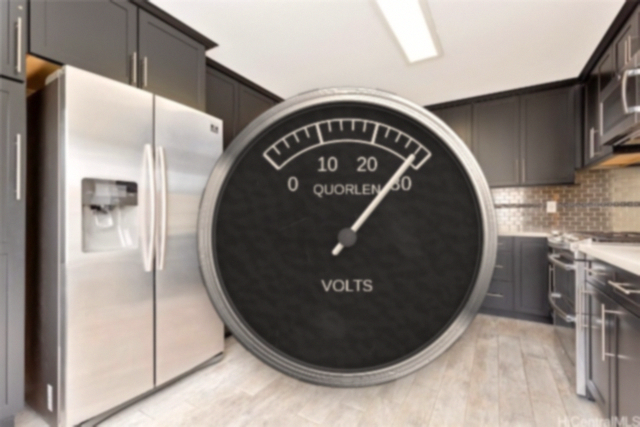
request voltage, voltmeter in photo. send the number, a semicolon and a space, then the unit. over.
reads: 28; V
